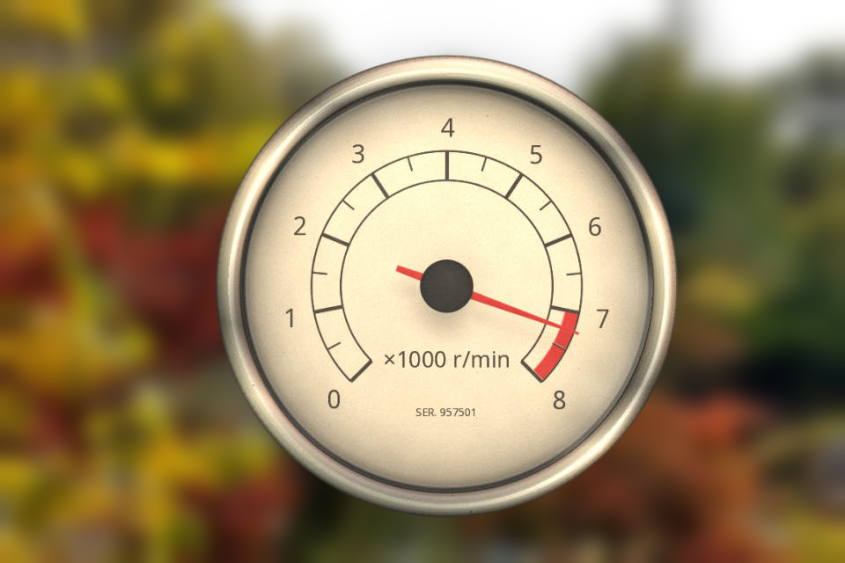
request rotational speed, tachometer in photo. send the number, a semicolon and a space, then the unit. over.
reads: 7250; rpm
